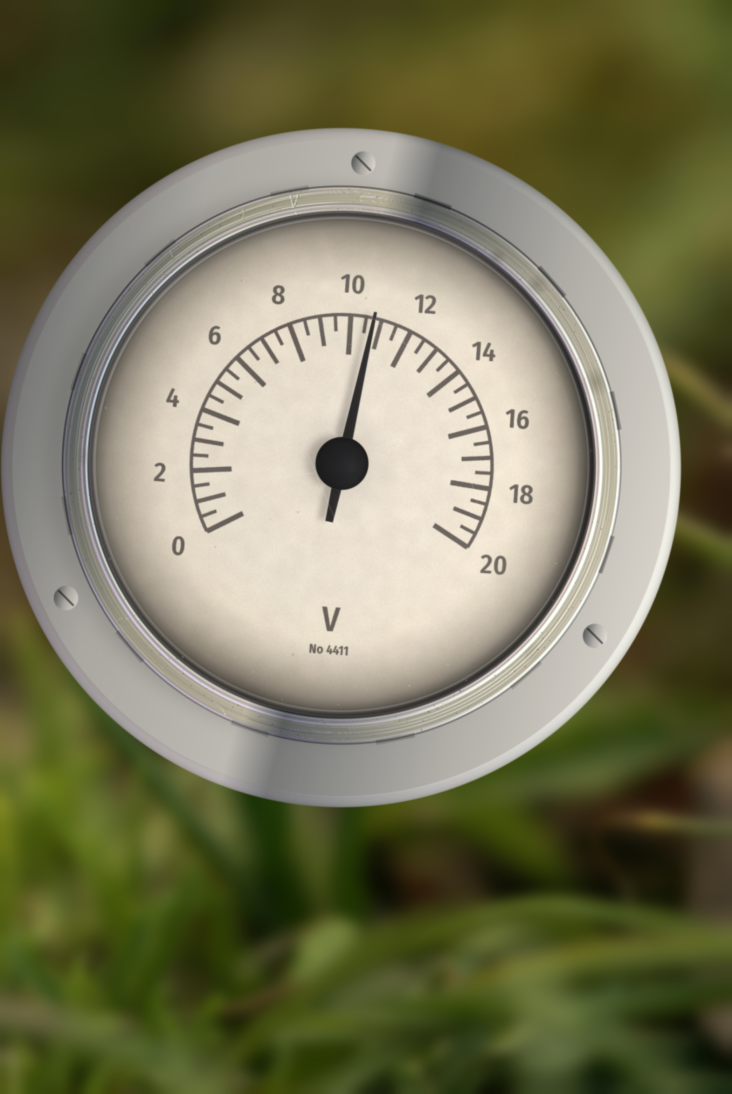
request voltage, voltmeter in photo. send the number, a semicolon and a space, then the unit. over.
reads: 10.75; V
